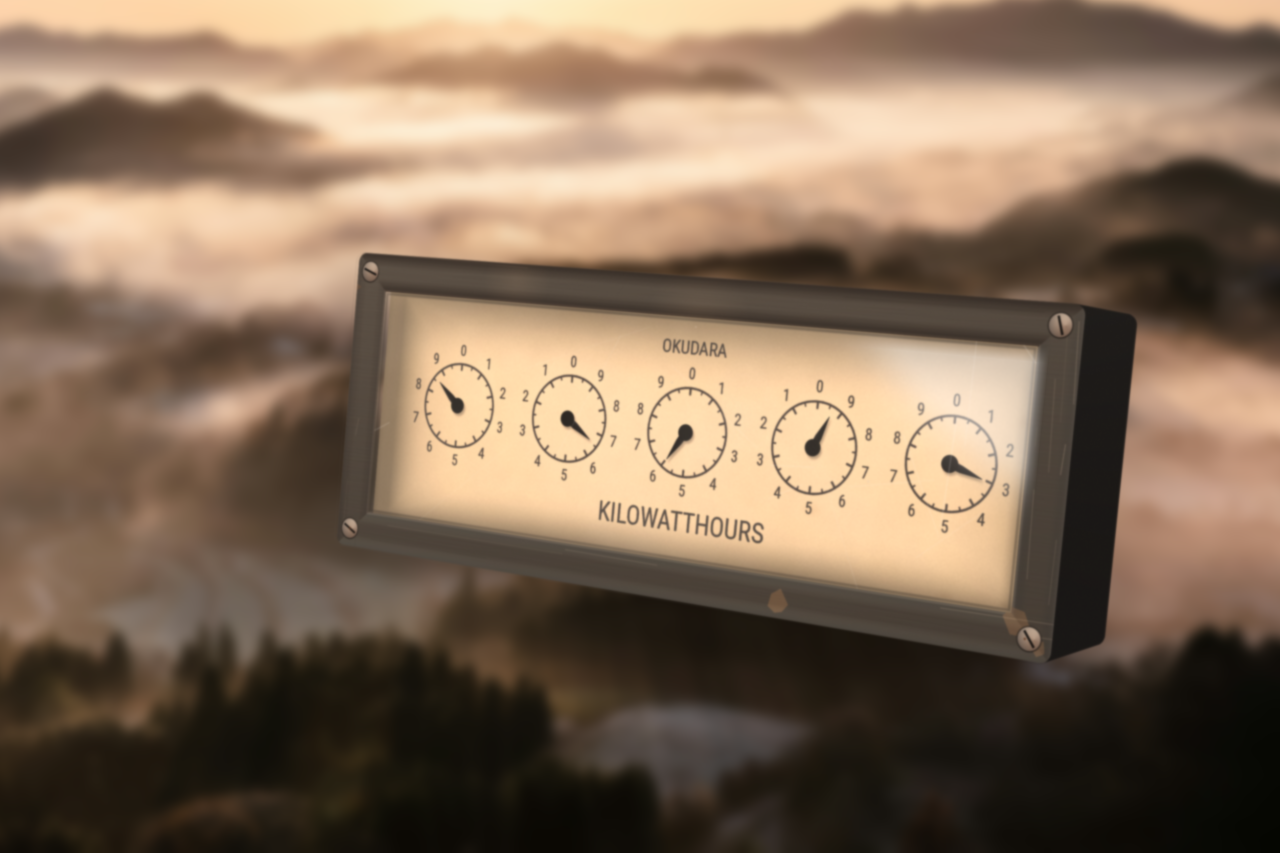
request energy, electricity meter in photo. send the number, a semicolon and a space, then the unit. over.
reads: 86593; kWh
